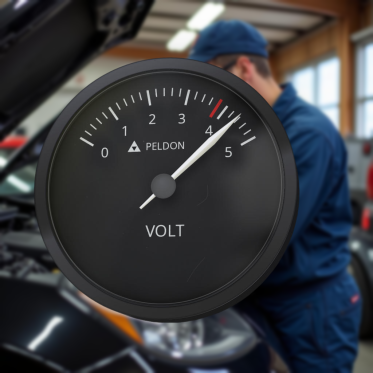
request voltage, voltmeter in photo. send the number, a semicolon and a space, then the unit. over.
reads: 4.4; V
